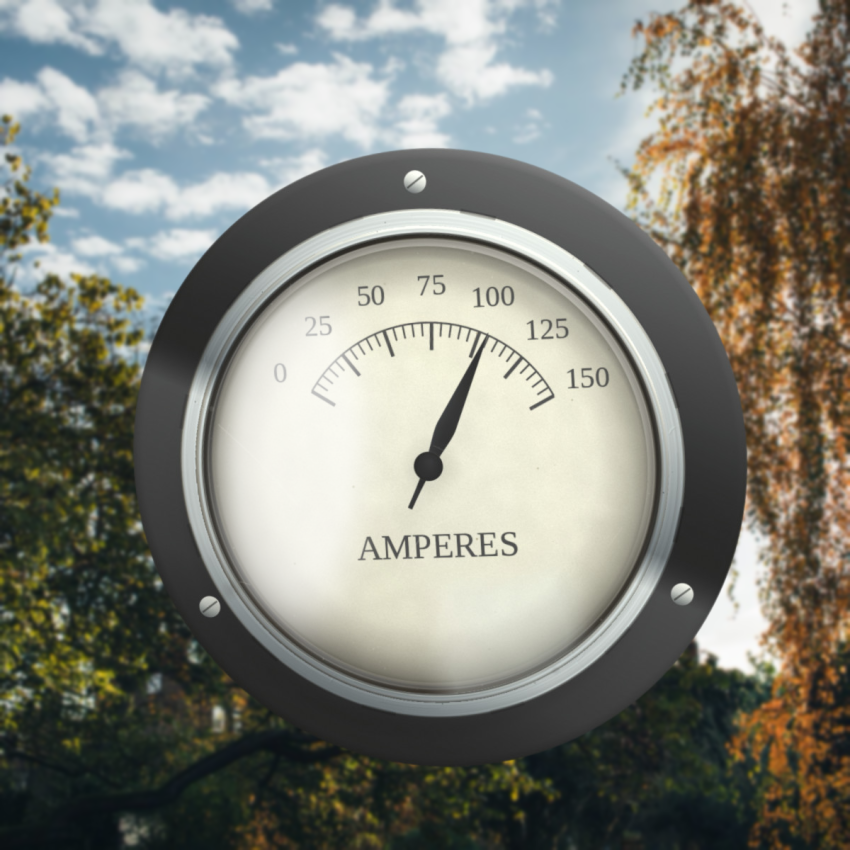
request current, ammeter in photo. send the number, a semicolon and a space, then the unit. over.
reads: 105; A
